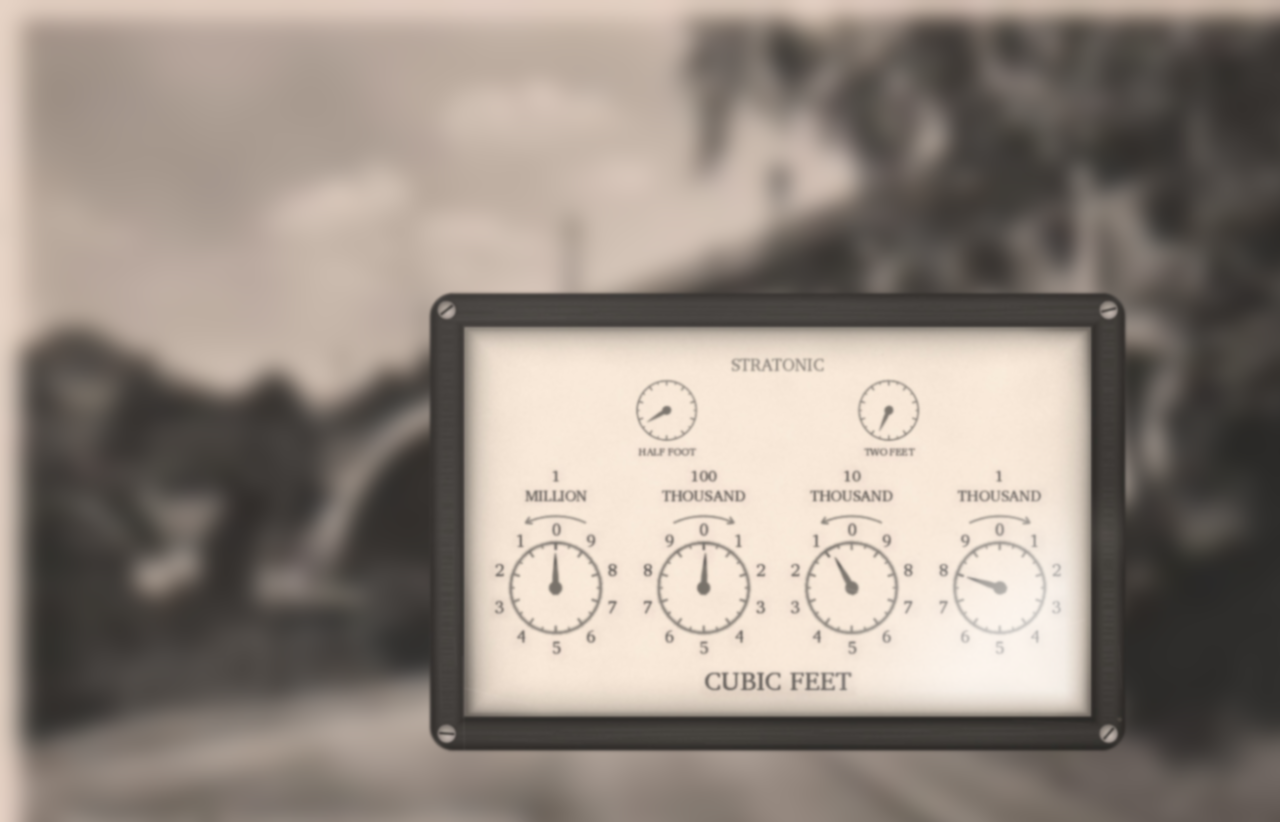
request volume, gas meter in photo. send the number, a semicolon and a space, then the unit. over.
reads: 800; ft³
